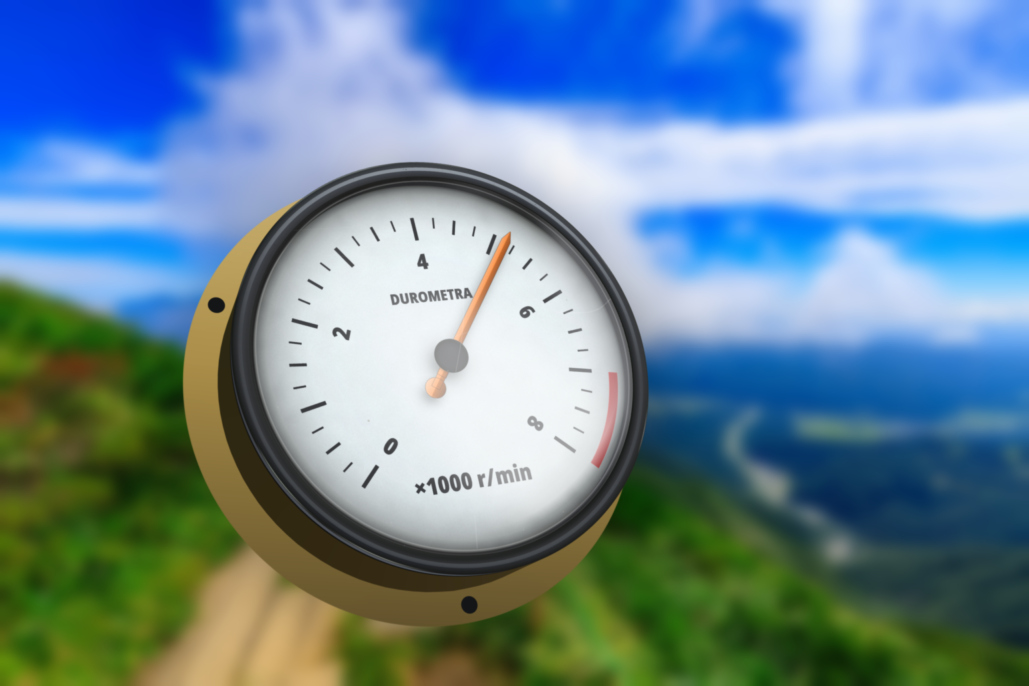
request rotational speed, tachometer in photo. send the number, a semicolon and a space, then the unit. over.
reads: 5125; rpm
